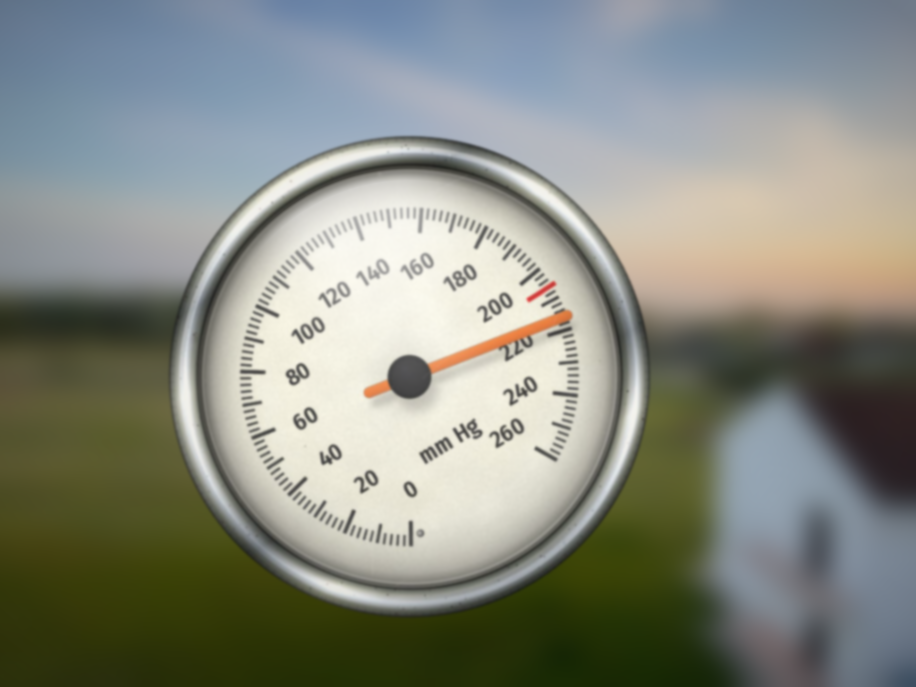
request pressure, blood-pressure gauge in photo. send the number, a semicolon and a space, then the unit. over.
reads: 216; mmHg
